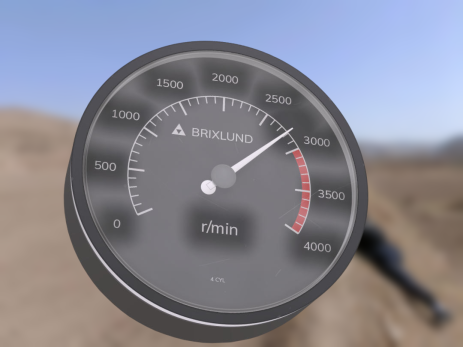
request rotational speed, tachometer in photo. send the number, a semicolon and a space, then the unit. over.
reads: 2800; rpm
